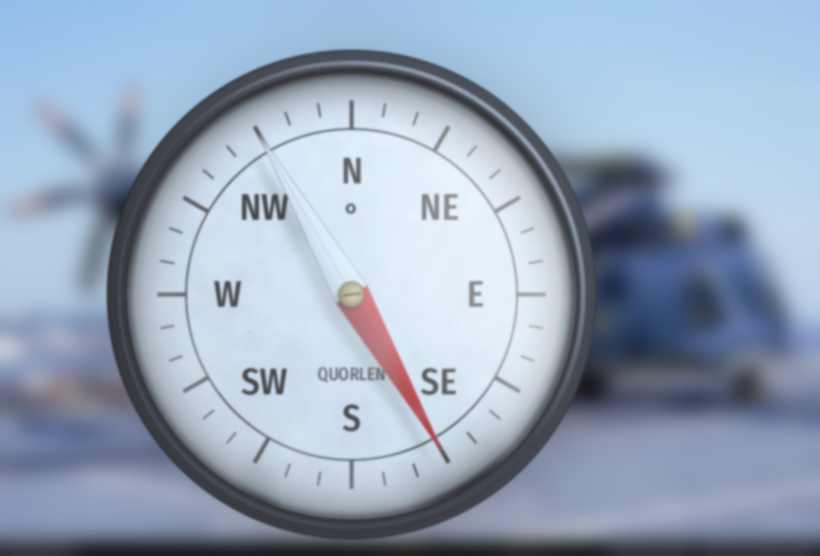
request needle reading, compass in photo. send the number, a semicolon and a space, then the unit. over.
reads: 150; °
